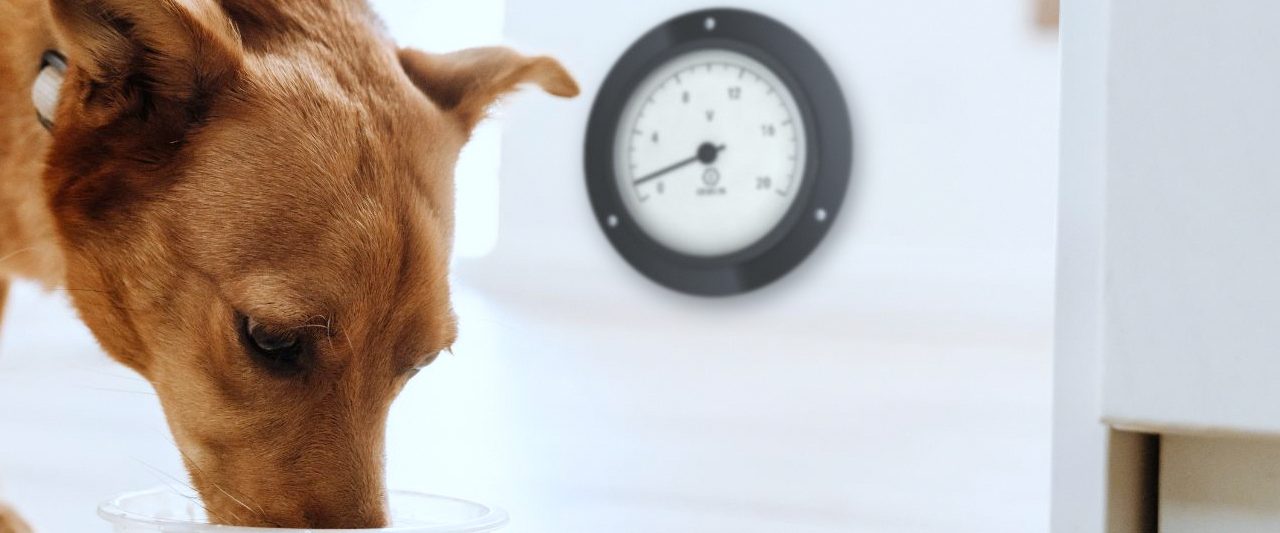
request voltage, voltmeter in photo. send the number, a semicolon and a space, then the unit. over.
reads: 1; V
